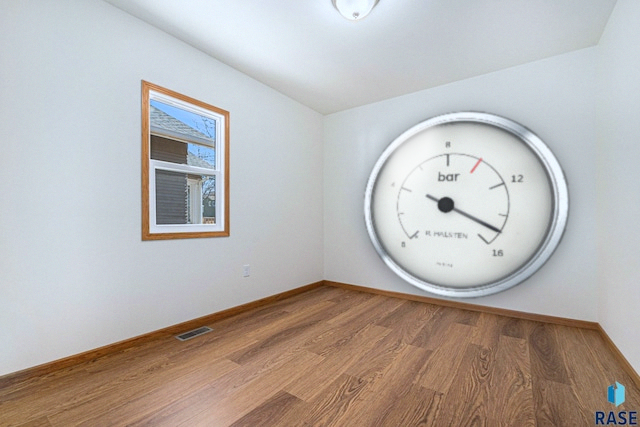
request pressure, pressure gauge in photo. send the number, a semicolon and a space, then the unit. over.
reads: 15; bar
